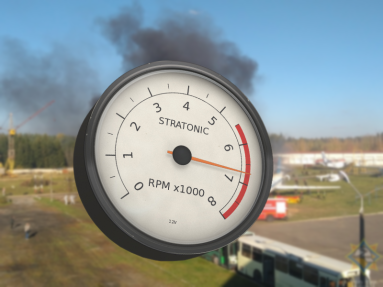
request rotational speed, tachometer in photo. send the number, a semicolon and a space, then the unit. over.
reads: 6750; rpm
